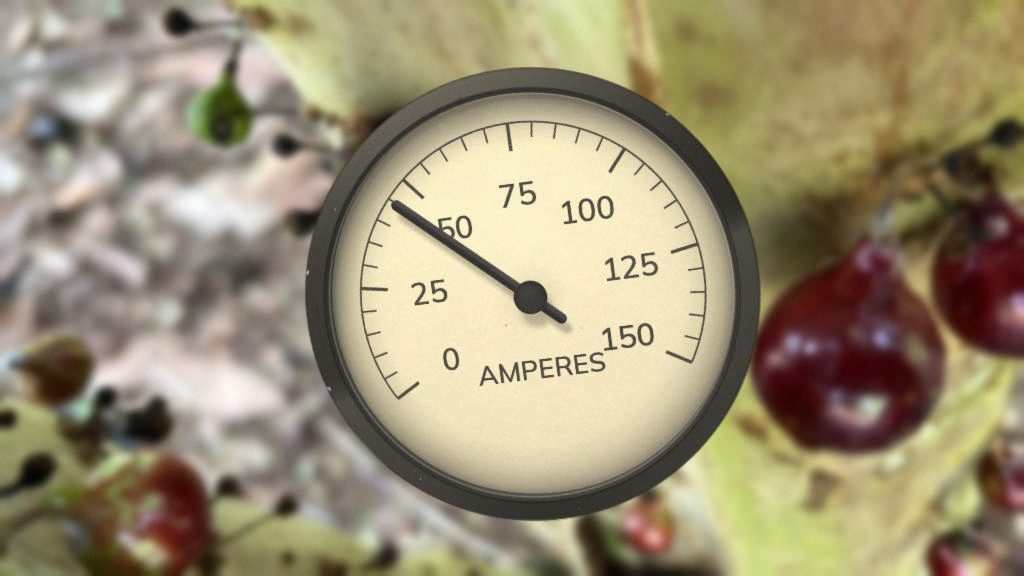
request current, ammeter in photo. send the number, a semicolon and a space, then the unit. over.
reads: 45; A
